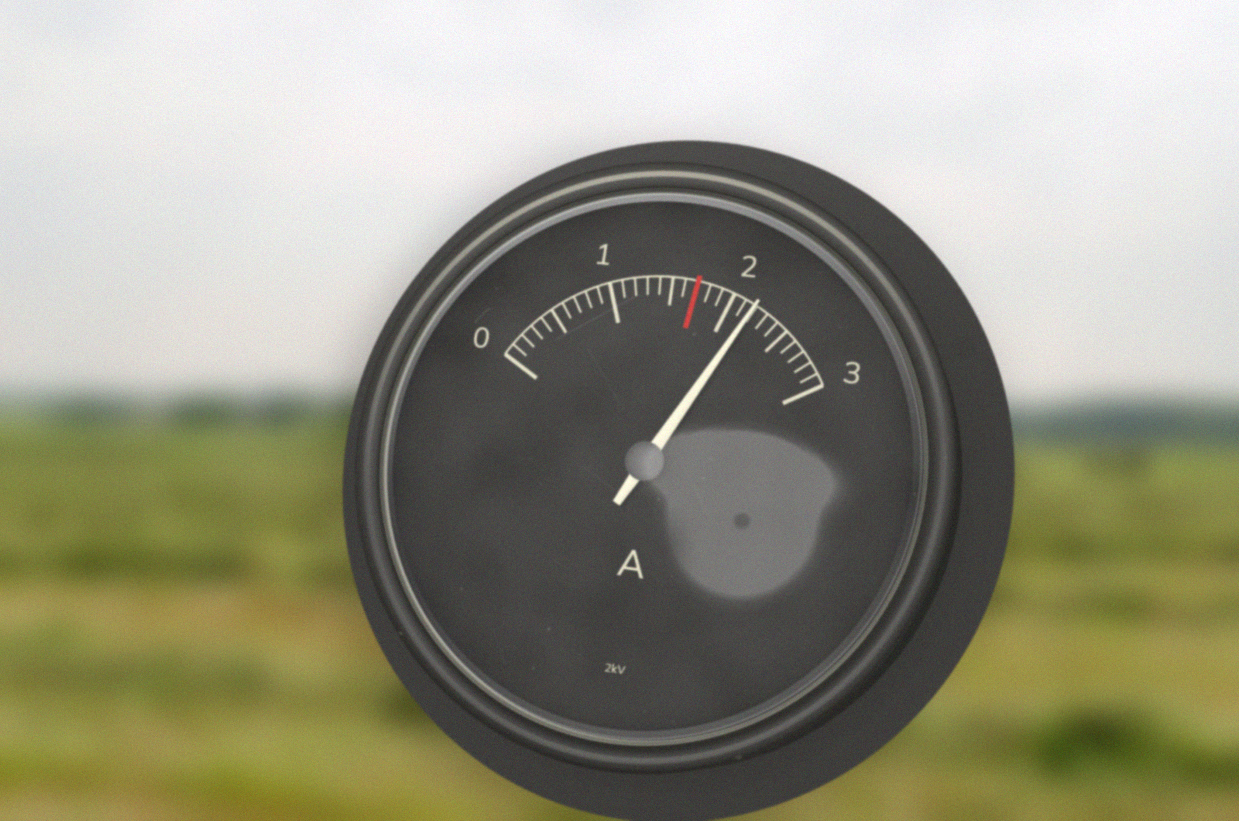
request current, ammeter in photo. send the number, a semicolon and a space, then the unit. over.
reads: 2.2; A
